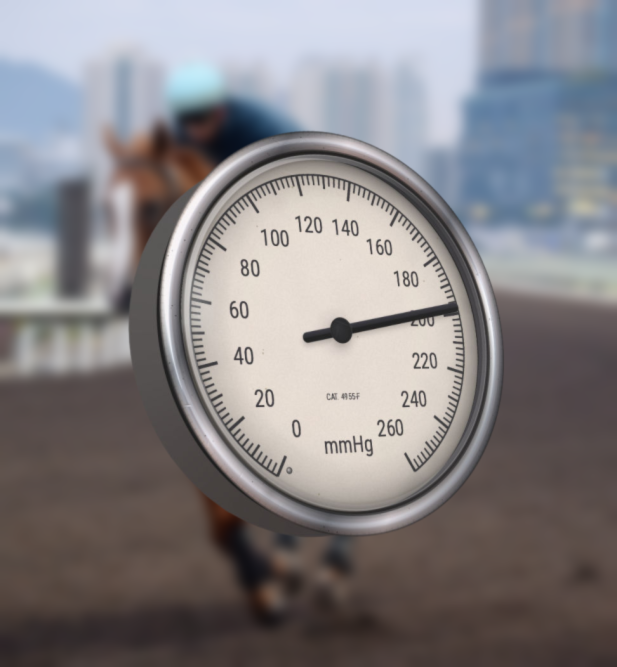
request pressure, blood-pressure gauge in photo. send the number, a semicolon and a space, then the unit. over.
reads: 198; mmHg
